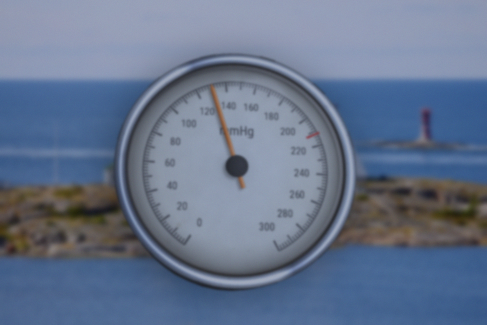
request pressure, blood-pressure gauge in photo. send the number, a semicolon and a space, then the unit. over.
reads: 130; mmHg
